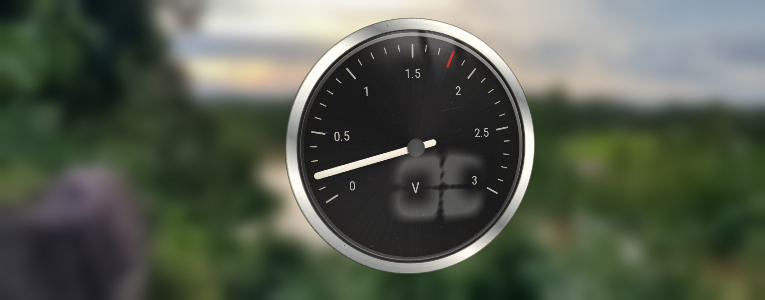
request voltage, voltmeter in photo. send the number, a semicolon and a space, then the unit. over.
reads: 0.2; V
